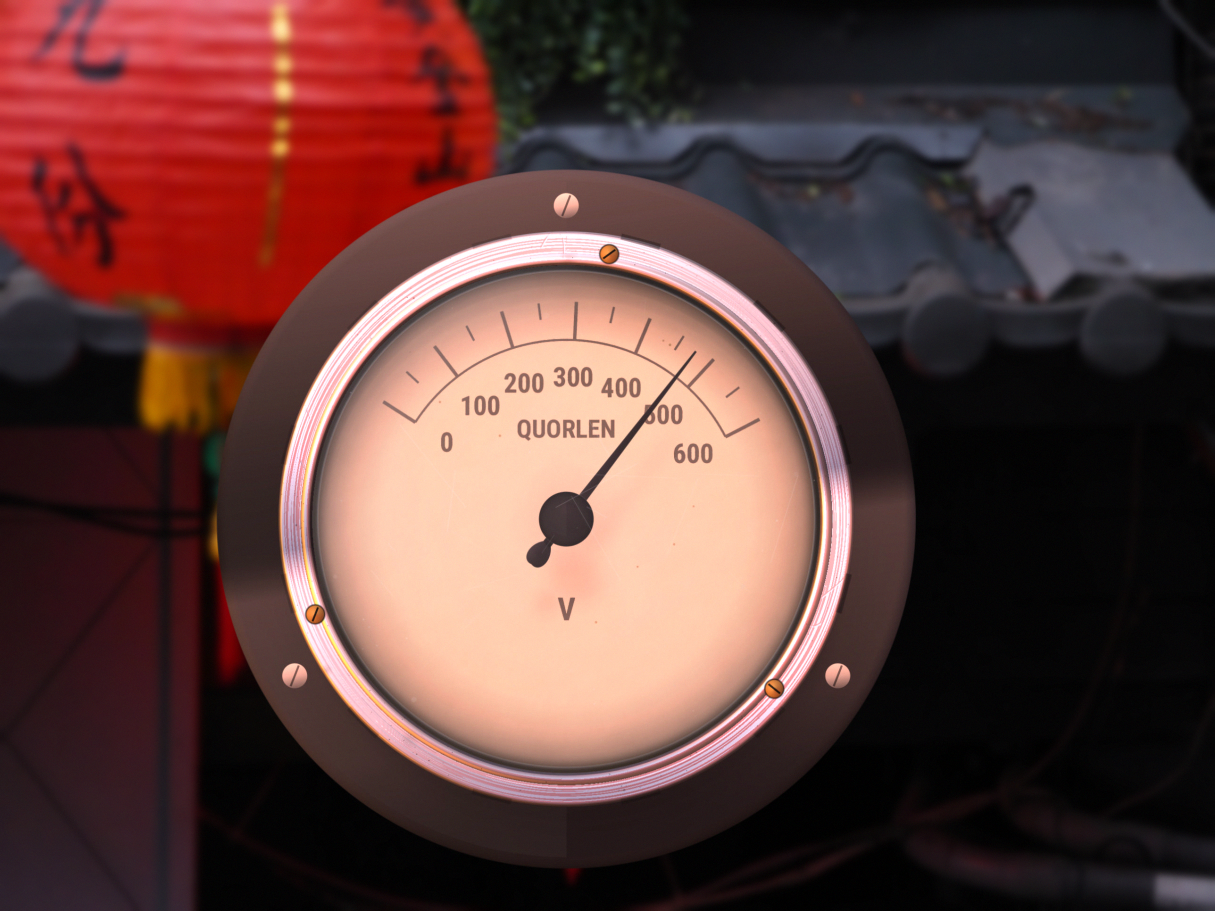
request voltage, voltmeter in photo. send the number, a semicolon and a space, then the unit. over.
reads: 475; V
